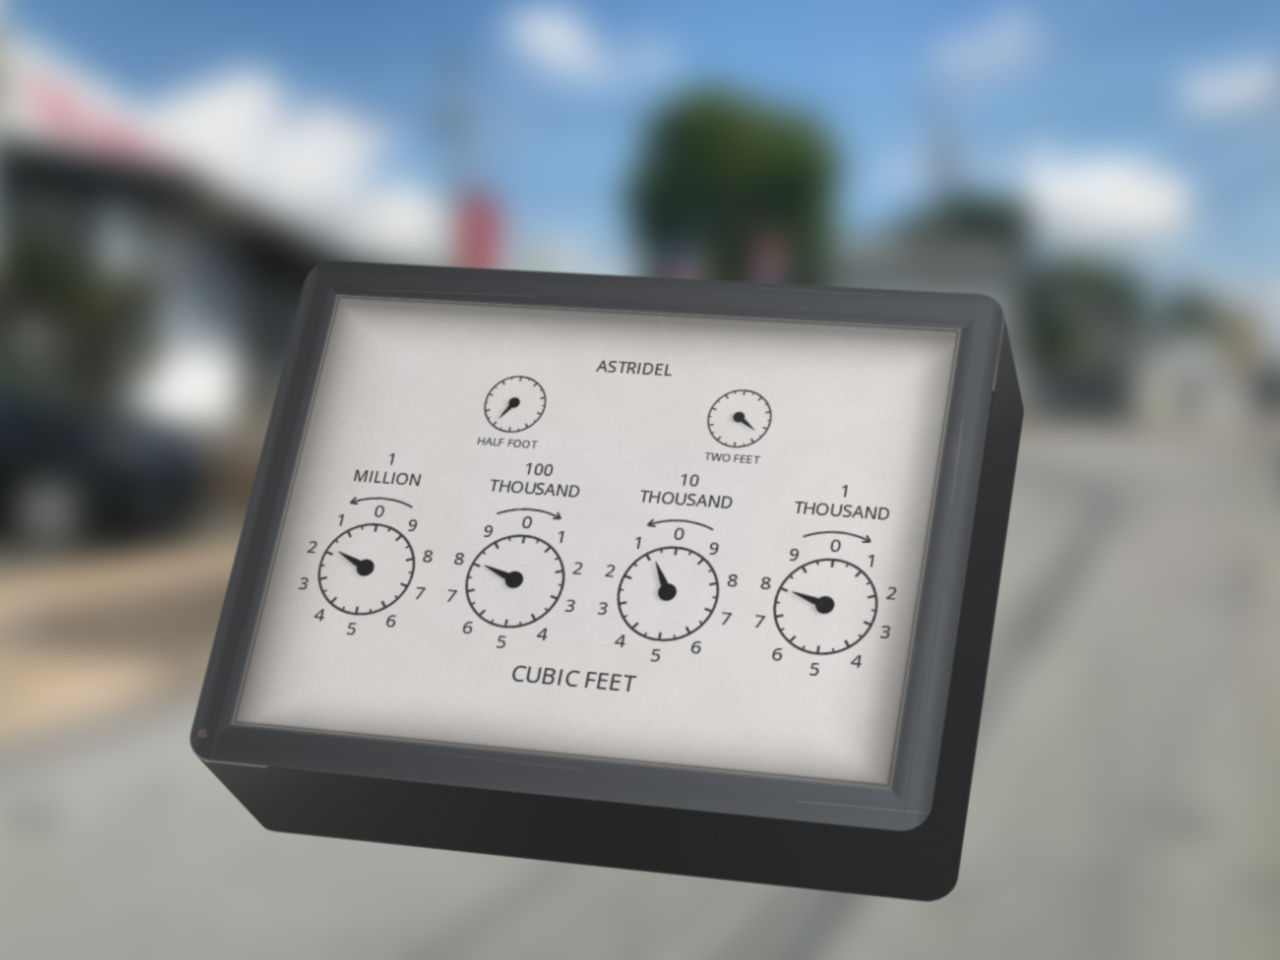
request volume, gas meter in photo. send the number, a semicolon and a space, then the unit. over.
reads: 180800; ft³
